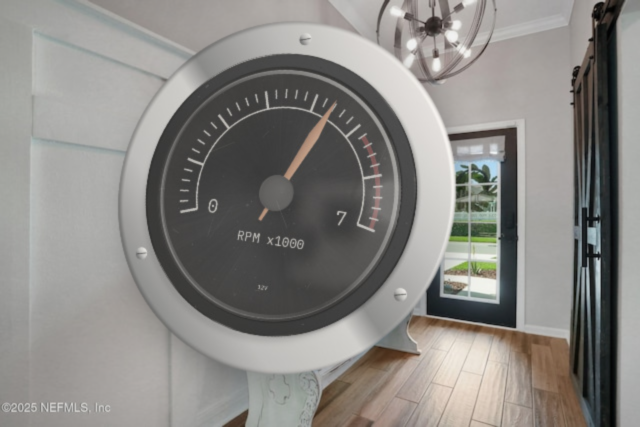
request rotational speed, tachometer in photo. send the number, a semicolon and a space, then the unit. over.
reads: 4400; rpm
